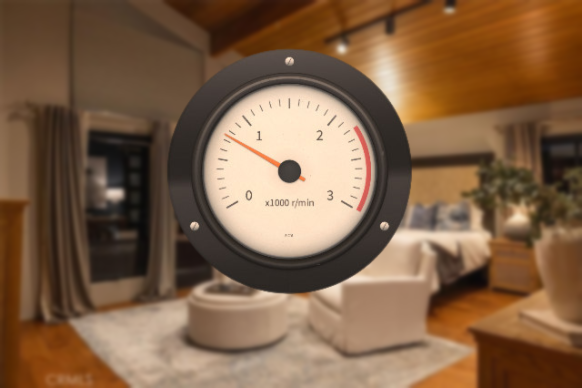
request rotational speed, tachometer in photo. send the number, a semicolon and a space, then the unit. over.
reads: 750; rpm
